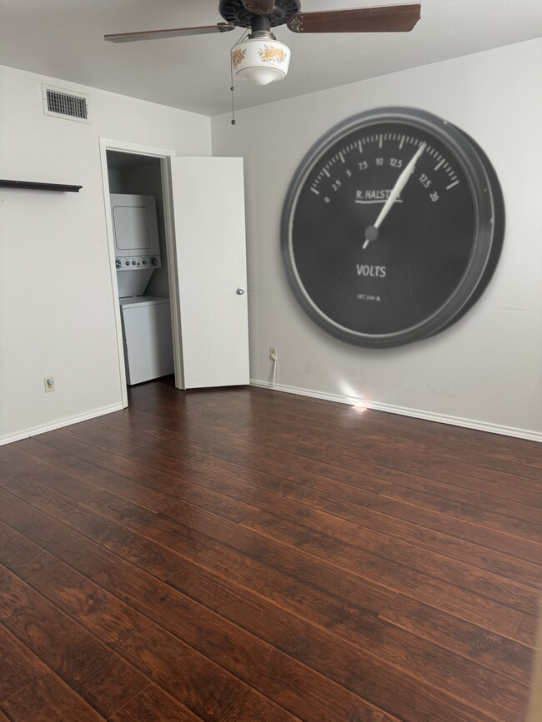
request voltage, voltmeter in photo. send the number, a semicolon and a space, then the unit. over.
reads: 15; V
